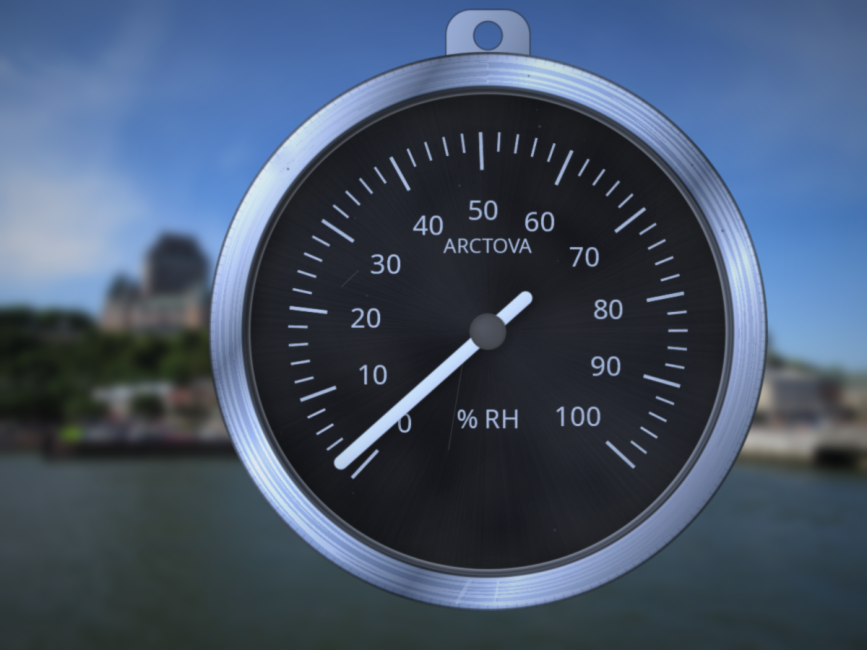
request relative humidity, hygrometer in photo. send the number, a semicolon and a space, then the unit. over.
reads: 2; %
